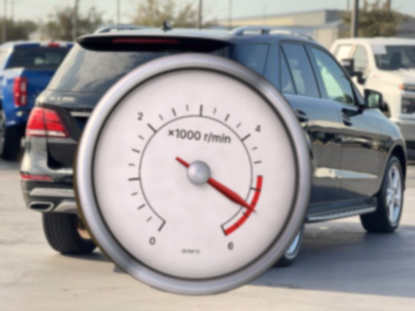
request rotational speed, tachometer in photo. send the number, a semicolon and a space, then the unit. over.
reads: 5375; rpm
